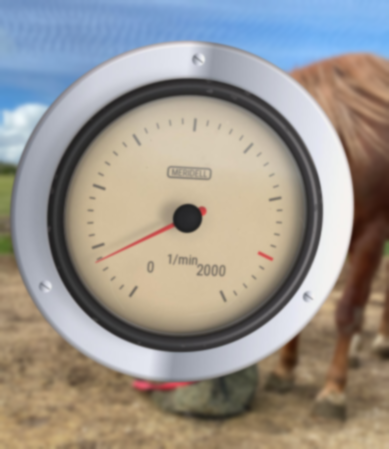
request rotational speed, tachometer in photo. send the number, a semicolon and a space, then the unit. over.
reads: 200; rpm
